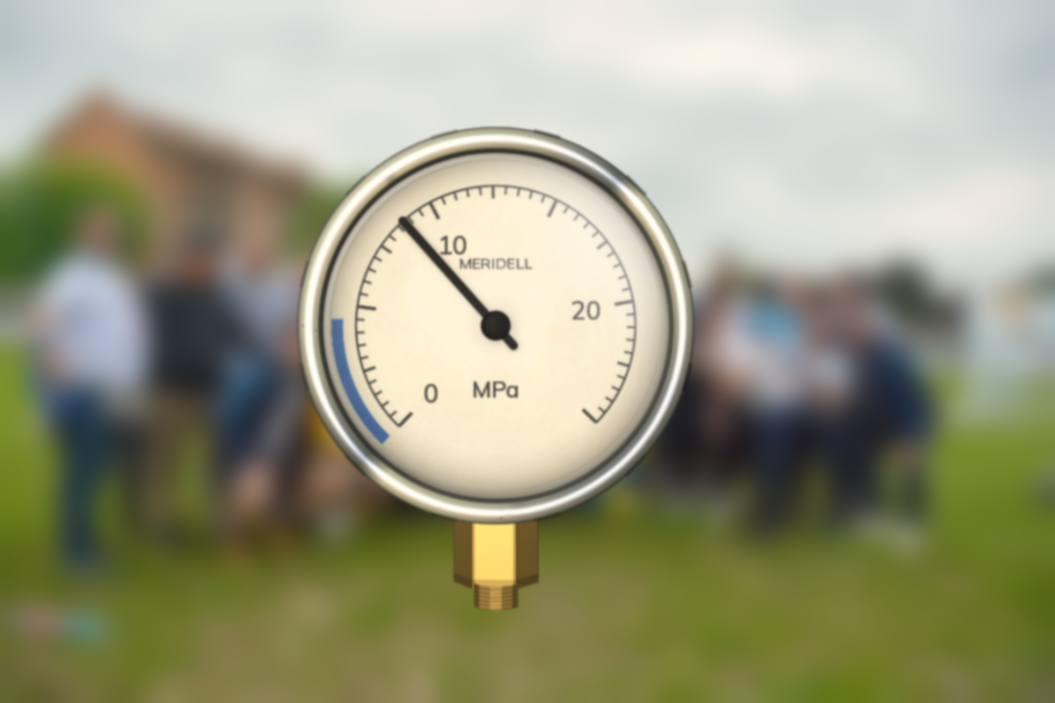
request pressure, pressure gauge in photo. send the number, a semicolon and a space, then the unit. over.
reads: 8.75; MPa
